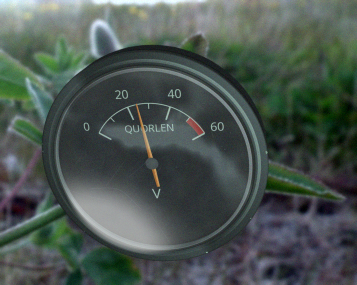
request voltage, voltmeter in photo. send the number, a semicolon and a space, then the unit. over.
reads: 25; V
